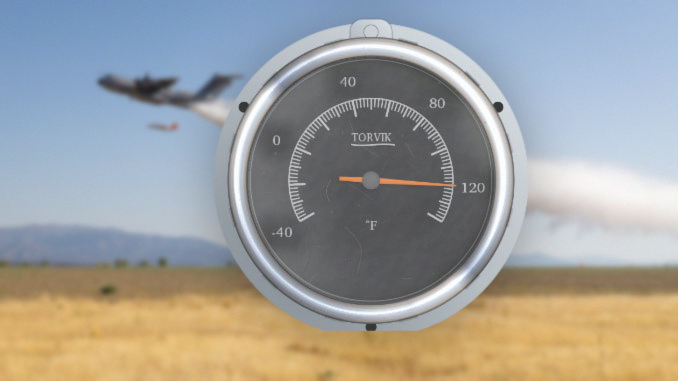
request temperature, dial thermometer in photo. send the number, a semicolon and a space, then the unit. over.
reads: 120; °F
